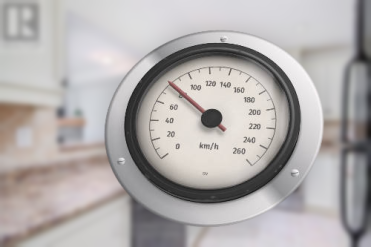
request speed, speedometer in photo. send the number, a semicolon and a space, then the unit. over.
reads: 80; km/h
